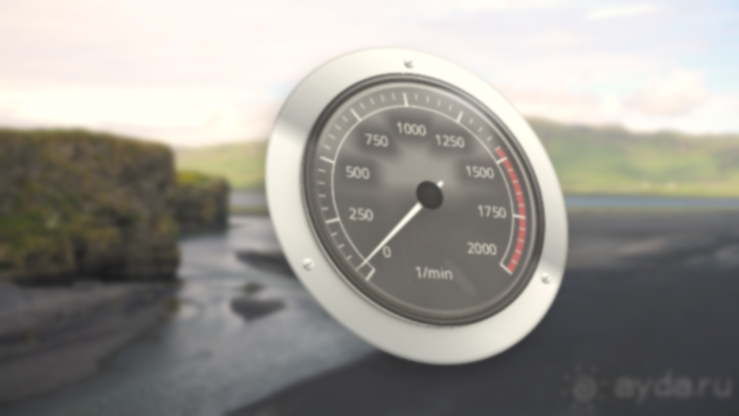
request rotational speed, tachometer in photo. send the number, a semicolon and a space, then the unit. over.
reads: 50; rpm
